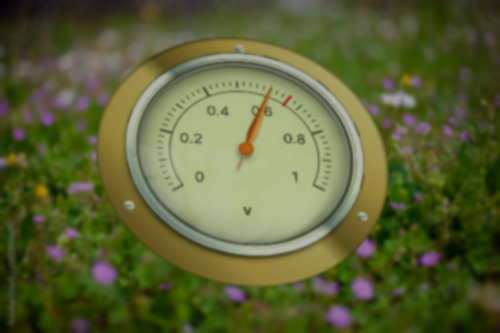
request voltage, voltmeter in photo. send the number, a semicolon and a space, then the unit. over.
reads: 0.6; V
